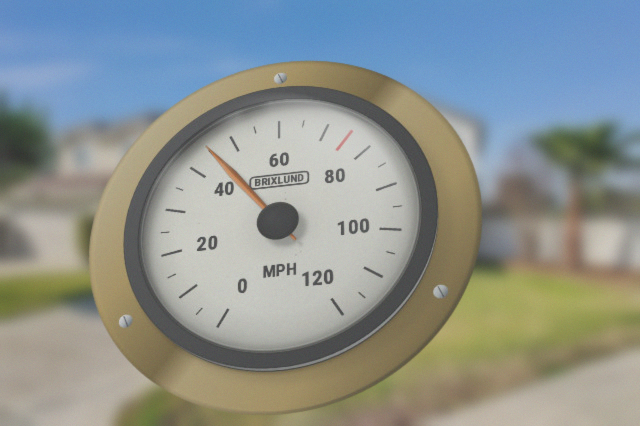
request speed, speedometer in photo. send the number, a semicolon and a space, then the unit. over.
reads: 45; mph
